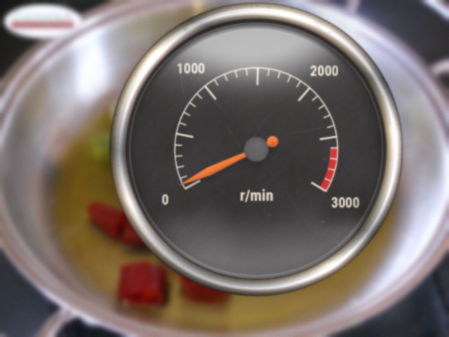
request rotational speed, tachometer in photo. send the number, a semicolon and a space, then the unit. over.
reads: 50; rpm
